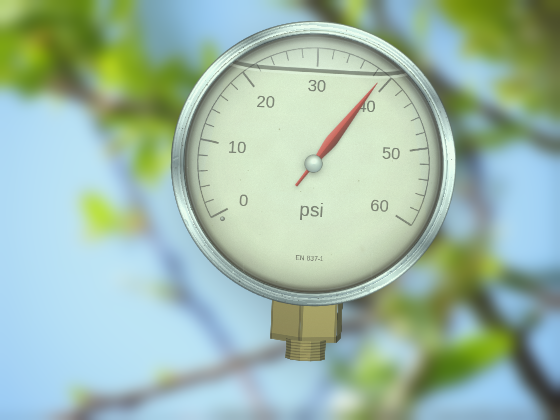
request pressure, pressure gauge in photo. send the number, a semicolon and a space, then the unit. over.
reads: 39; psi
